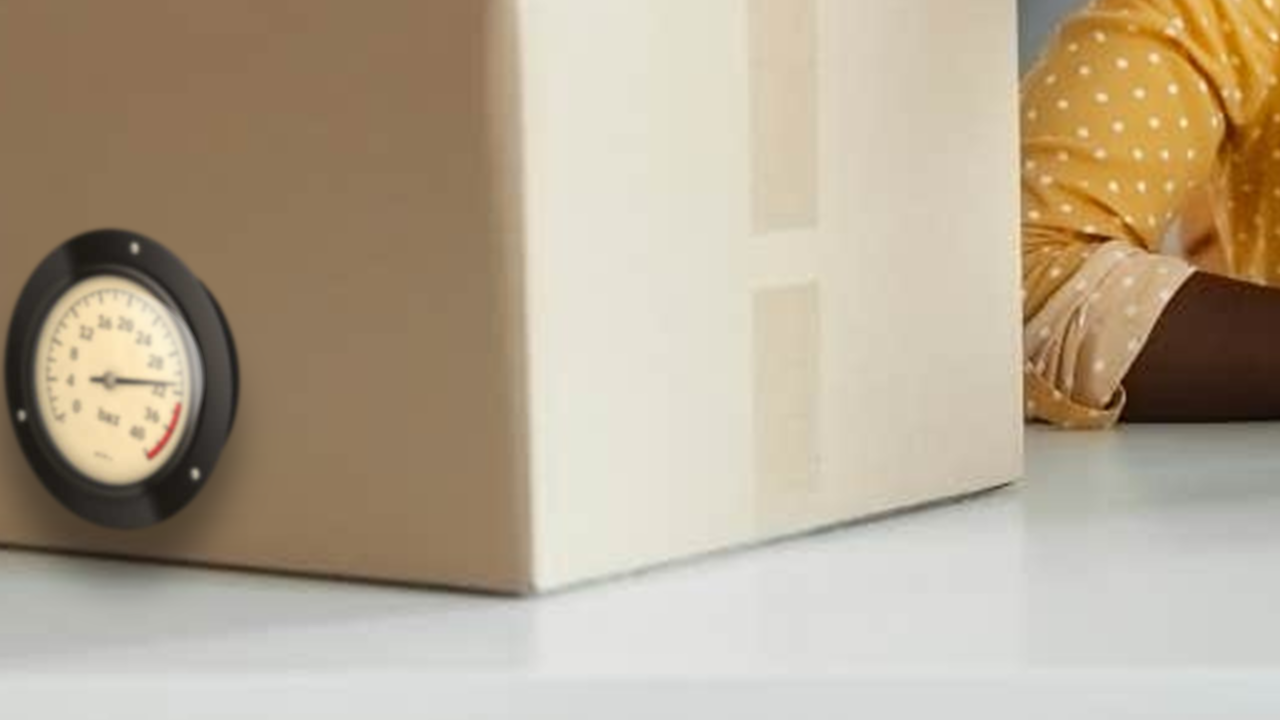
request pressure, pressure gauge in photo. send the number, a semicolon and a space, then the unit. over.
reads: 31; bar
